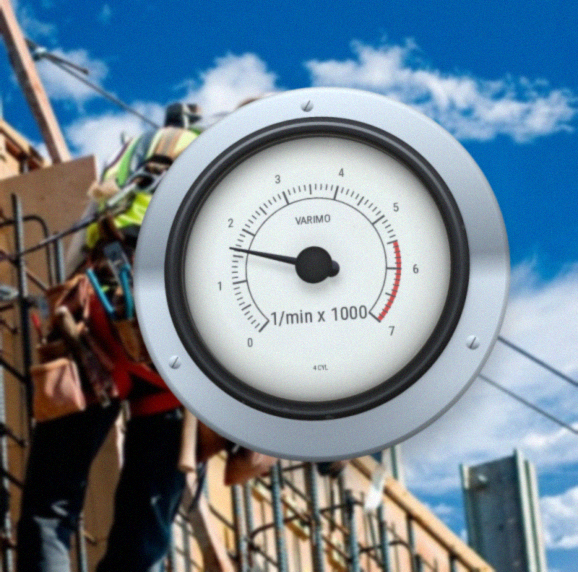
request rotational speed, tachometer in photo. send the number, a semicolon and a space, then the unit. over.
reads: 1600; rpm
